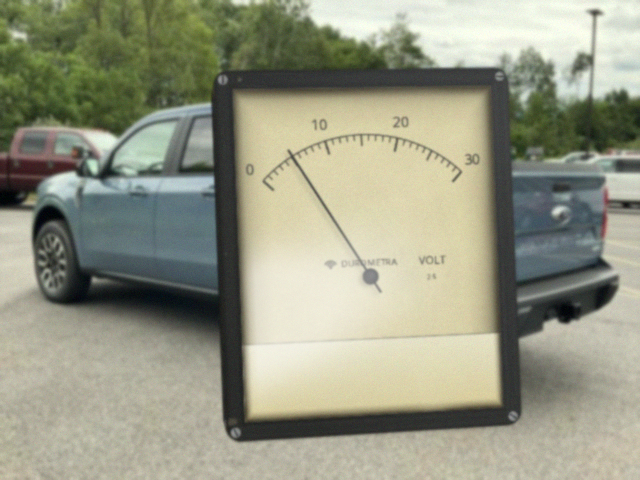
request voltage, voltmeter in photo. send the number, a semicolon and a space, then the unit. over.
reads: 5; V
